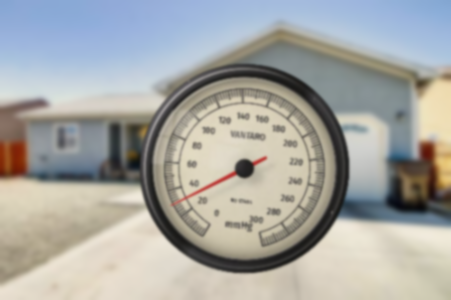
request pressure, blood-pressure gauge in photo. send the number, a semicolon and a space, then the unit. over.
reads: 30; mmHg
